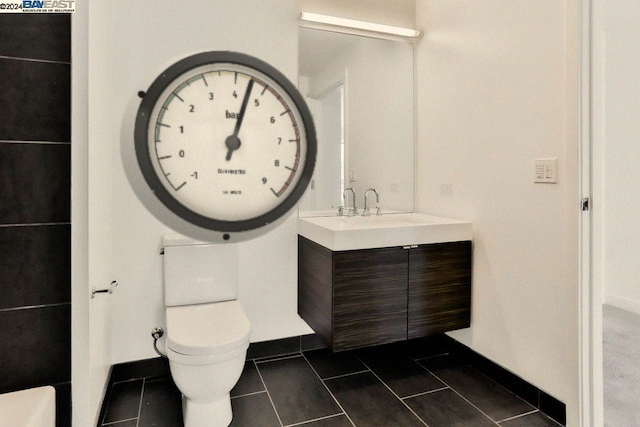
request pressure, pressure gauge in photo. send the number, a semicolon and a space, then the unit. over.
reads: 4.5; bar
